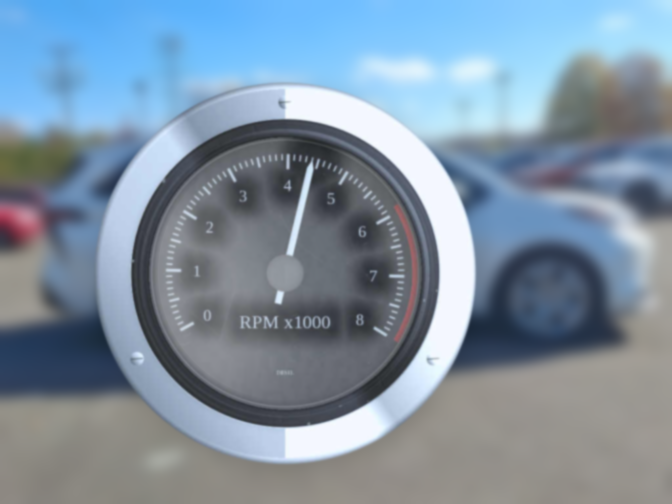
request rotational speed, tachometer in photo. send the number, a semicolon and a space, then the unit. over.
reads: 4400; rpm
